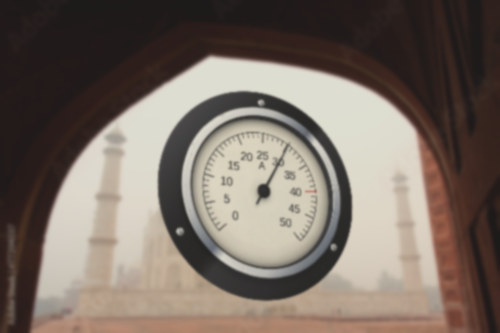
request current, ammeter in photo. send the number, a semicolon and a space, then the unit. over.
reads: 30; A
